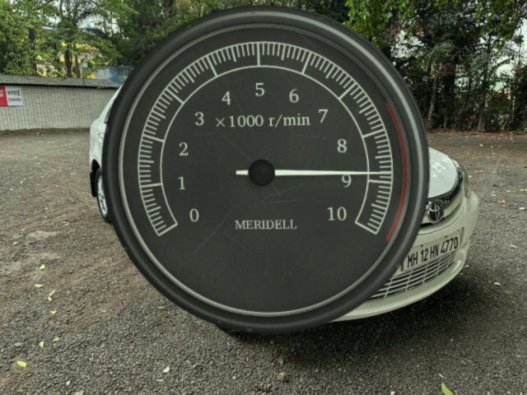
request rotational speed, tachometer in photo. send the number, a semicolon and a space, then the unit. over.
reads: 8800; rpm
